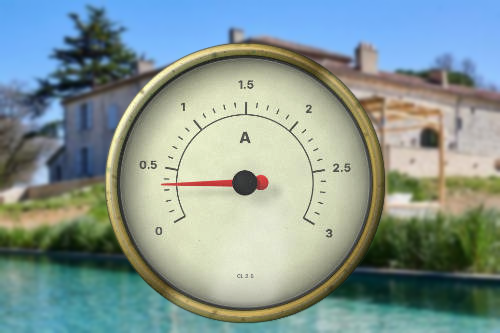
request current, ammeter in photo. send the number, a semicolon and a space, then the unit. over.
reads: 0.35; A
